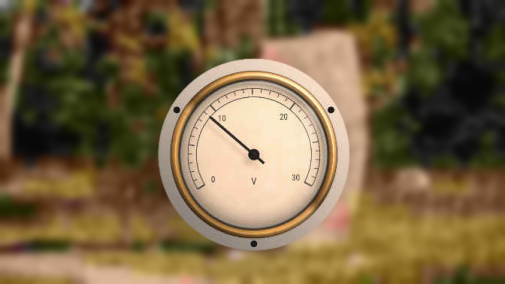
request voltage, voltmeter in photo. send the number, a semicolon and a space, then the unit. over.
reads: 9; V
